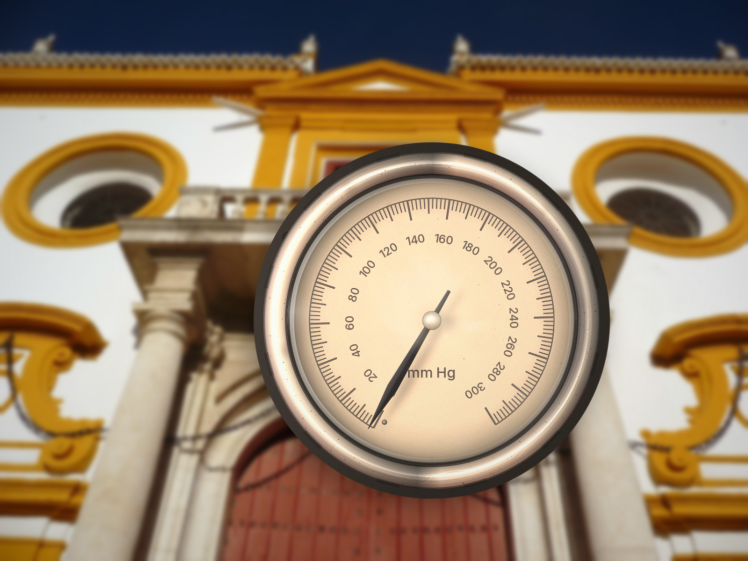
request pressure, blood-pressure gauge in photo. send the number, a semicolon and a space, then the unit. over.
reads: 2; mmHg
